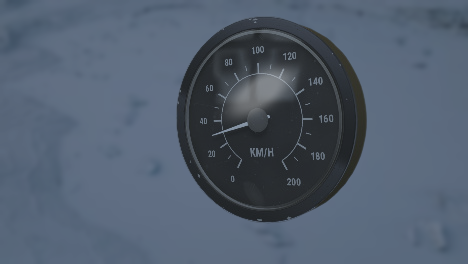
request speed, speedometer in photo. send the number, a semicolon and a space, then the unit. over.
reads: 30; km/h
